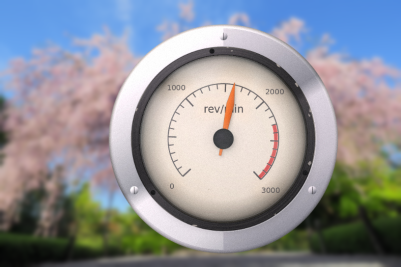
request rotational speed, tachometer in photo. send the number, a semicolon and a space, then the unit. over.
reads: 1600; rpm
